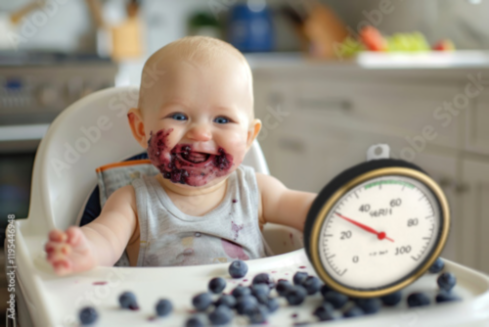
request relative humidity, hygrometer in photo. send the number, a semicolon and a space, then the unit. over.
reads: 30; %
